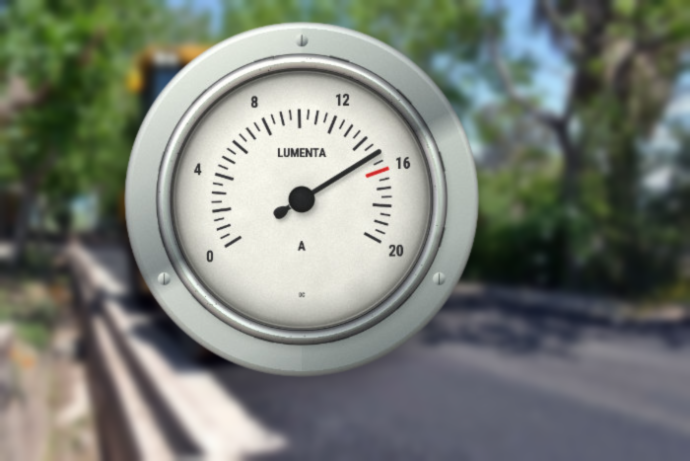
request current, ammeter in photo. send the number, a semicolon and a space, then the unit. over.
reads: 15; A
